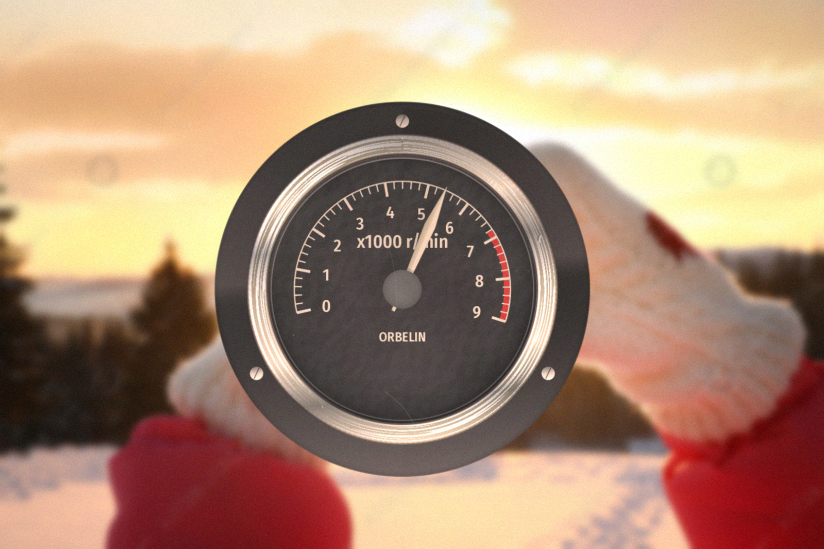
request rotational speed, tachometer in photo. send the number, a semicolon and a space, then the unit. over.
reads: 5400; rpm
